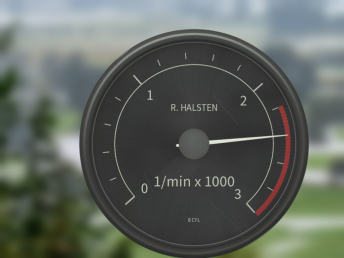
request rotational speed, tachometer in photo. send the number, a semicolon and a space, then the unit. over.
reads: 2400; rpm
